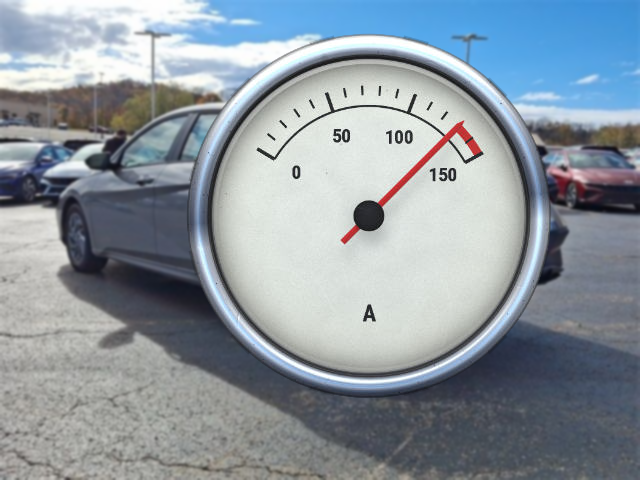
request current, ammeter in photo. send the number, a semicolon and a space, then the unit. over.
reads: 130; A
